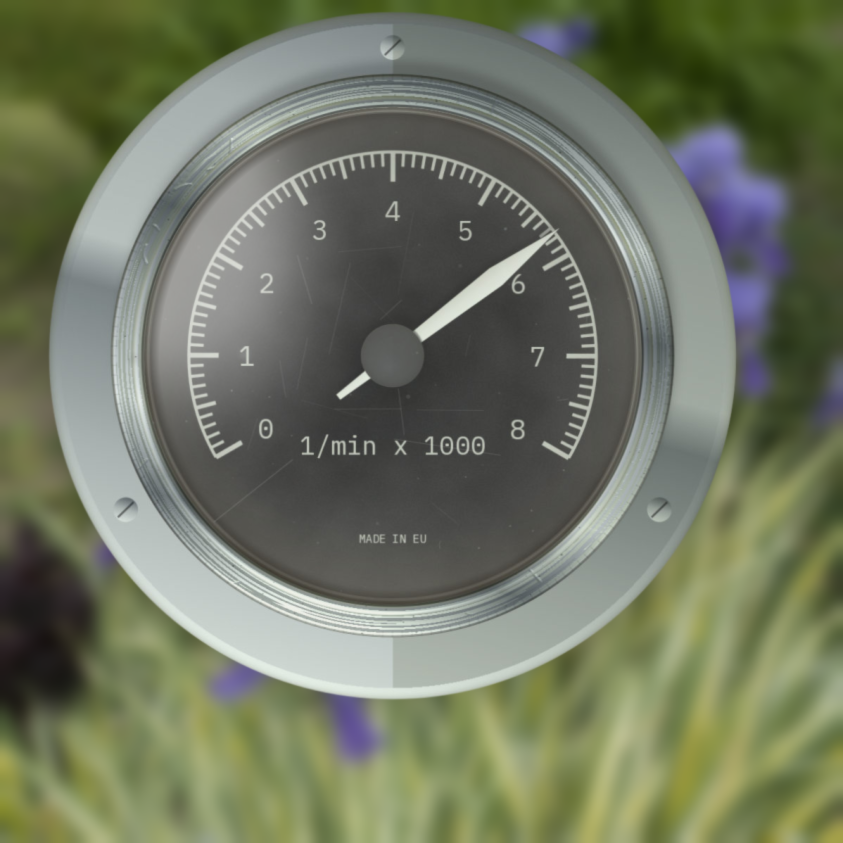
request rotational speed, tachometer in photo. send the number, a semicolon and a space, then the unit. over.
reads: 5750; rpm
